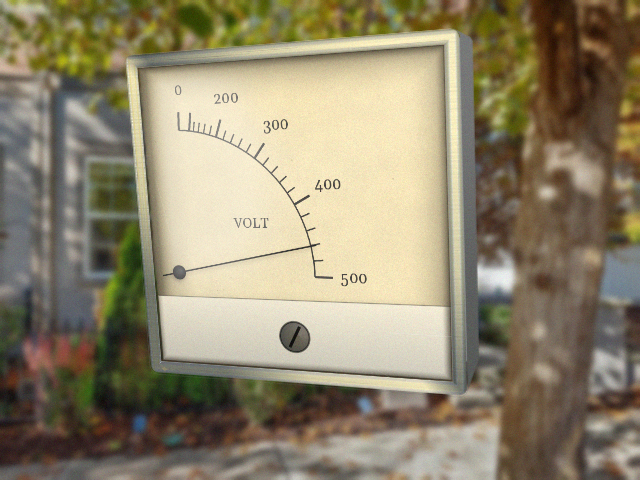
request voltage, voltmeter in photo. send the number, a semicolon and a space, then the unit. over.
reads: 460; V
